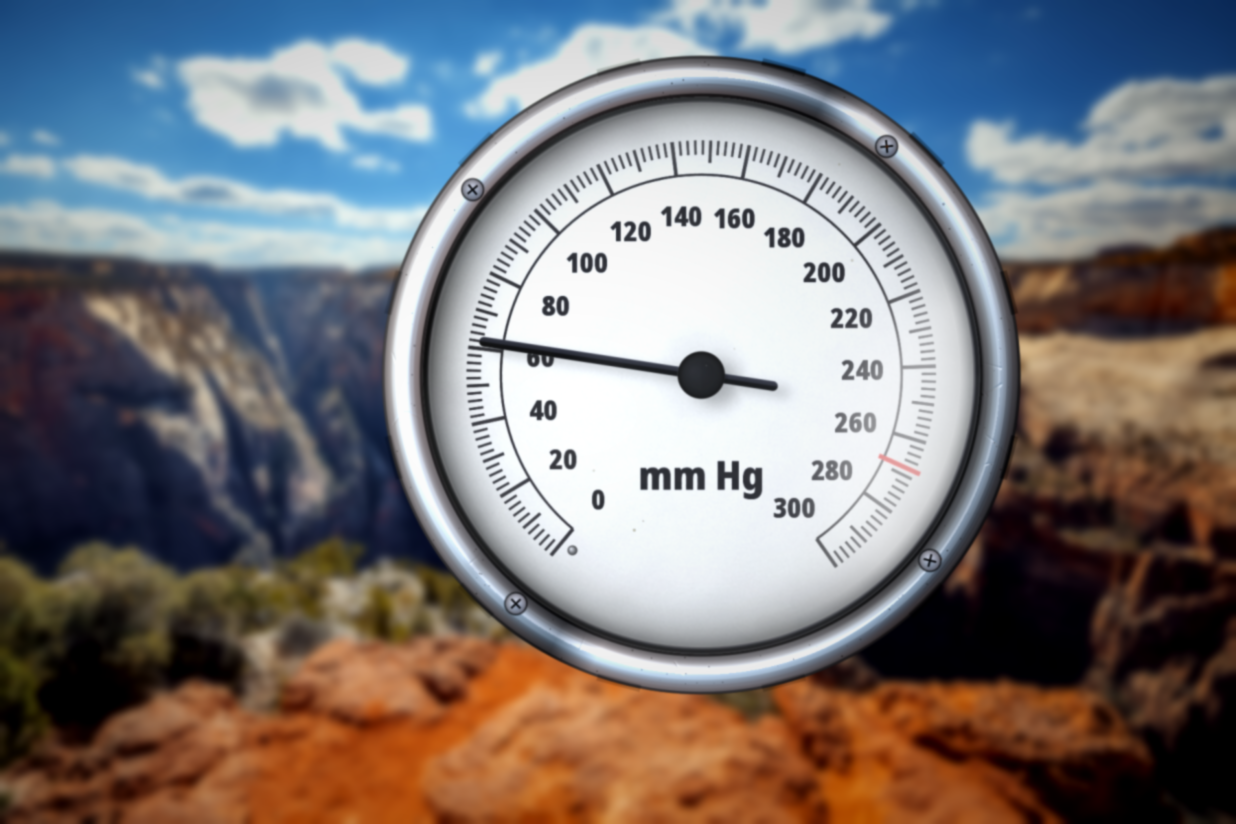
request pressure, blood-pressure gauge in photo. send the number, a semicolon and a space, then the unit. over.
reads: 62; mmHg
